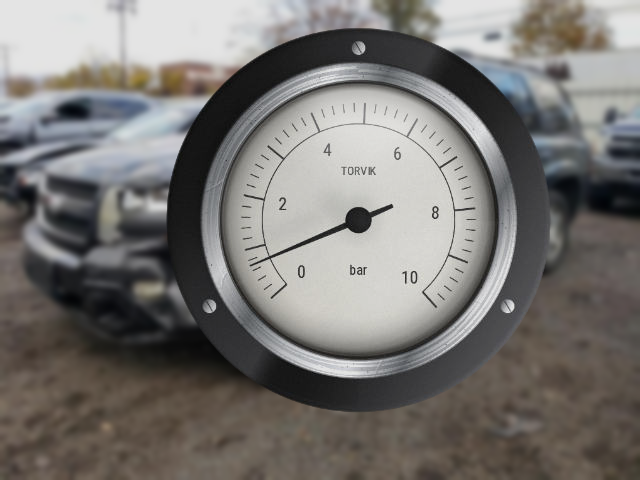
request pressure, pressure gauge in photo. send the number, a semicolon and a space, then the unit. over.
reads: 0.7; bar
